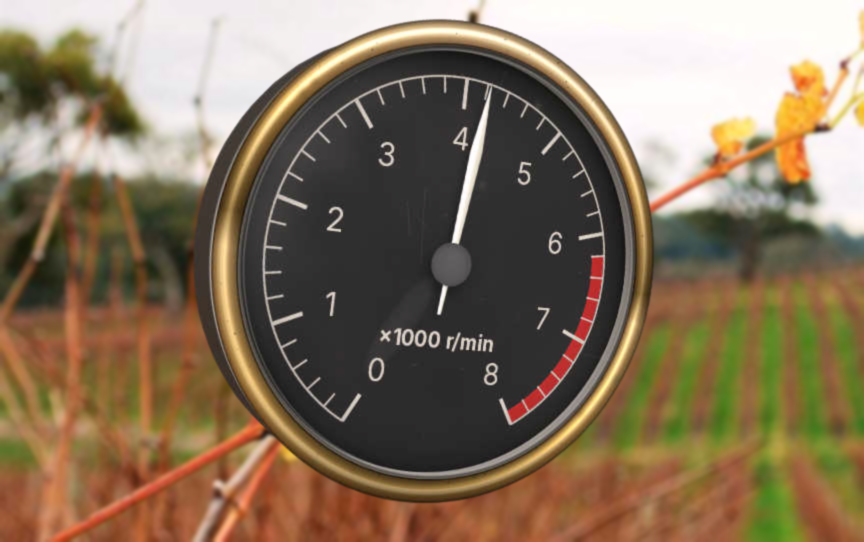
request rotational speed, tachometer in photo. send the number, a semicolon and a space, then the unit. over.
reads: 4200; rpm
